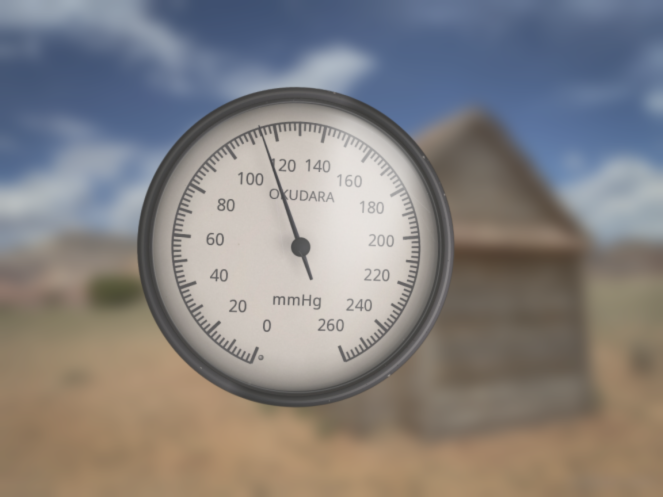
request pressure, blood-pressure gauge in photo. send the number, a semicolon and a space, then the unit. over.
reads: 114; mmHg
